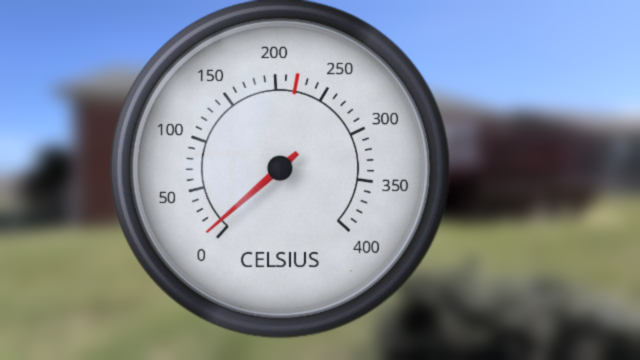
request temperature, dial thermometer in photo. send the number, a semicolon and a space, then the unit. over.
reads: 10; °C
